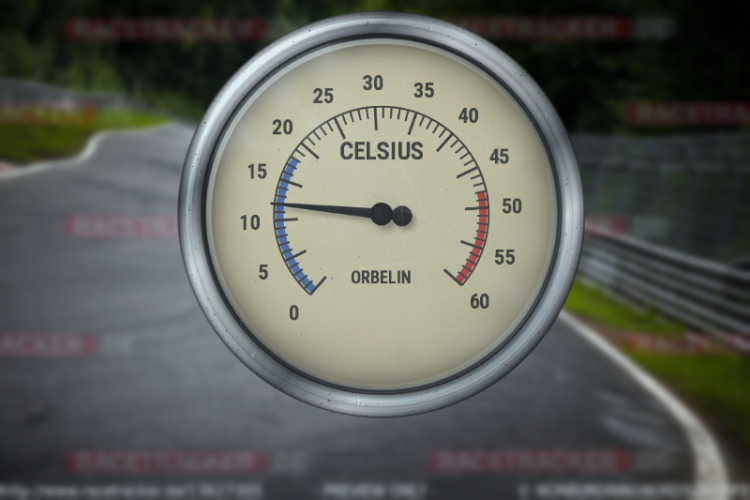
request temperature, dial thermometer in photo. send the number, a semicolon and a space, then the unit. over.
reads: 12; °C
